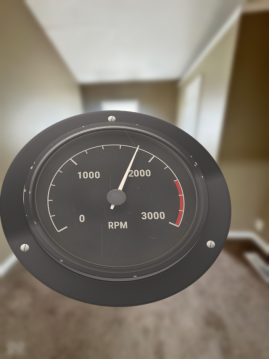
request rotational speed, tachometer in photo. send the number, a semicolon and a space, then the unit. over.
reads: 1800; rpm
